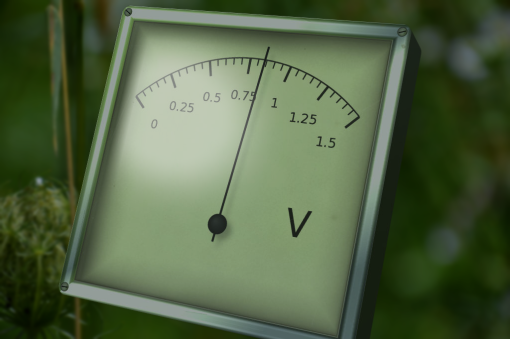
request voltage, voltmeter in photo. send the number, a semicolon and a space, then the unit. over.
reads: 0.85; V
